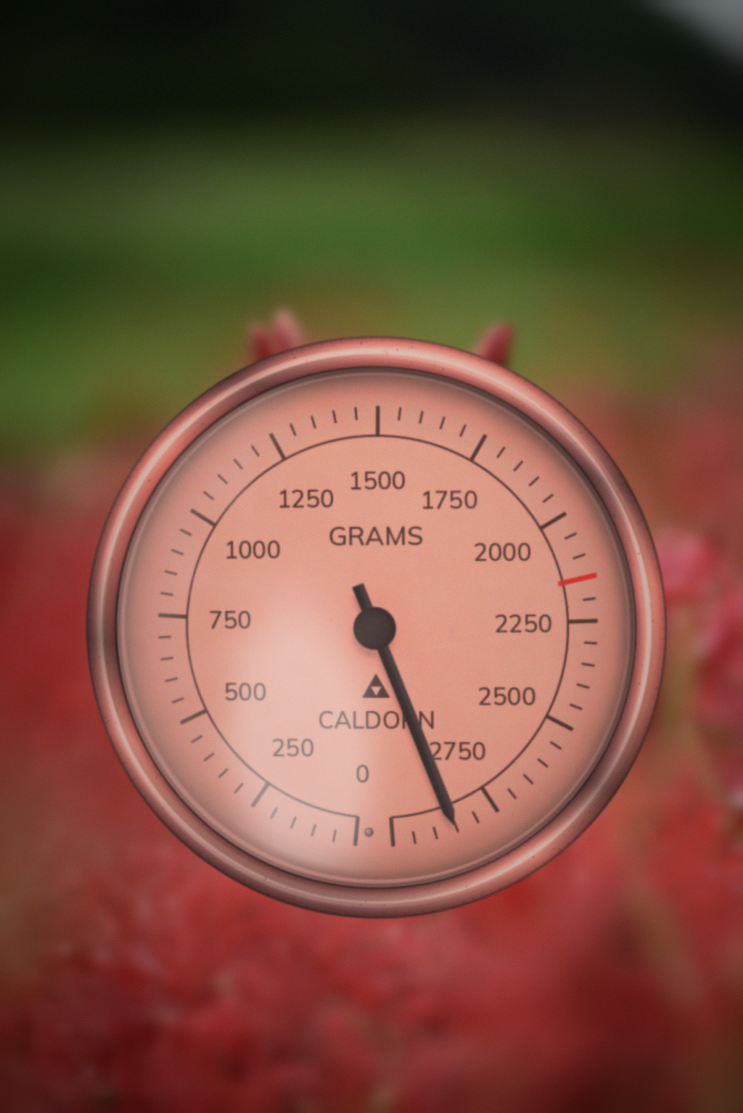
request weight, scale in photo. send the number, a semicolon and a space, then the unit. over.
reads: 2850; g
